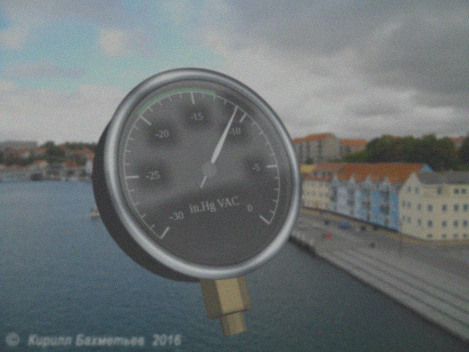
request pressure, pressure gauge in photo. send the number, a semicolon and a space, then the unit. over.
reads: -11; inHg
